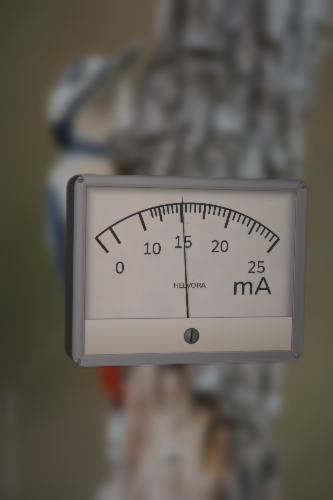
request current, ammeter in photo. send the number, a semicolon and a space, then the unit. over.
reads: 15; mA
